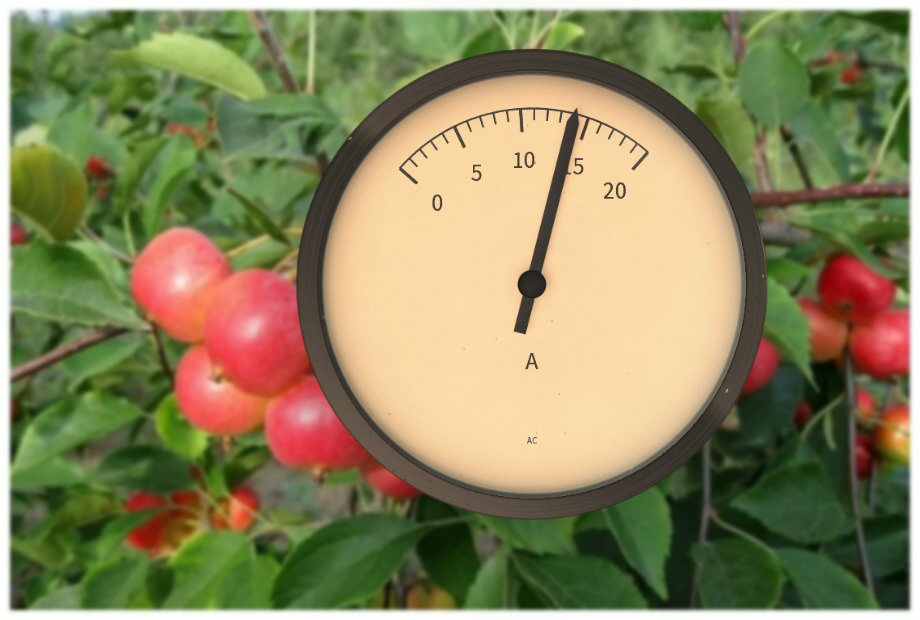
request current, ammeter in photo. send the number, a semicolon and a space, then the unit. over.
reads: 14; A
